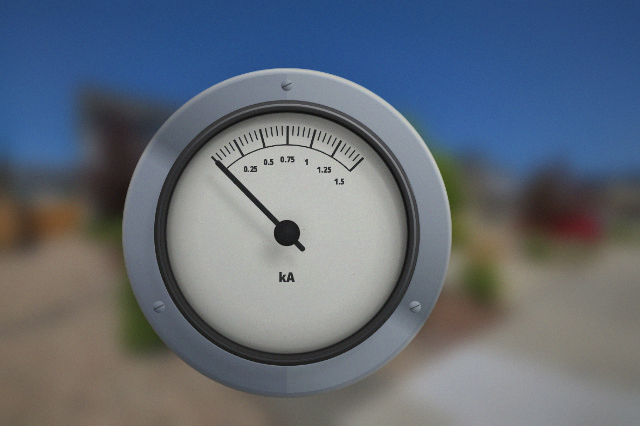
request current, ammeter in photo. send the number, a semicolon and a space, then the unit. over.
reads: 0; kA
